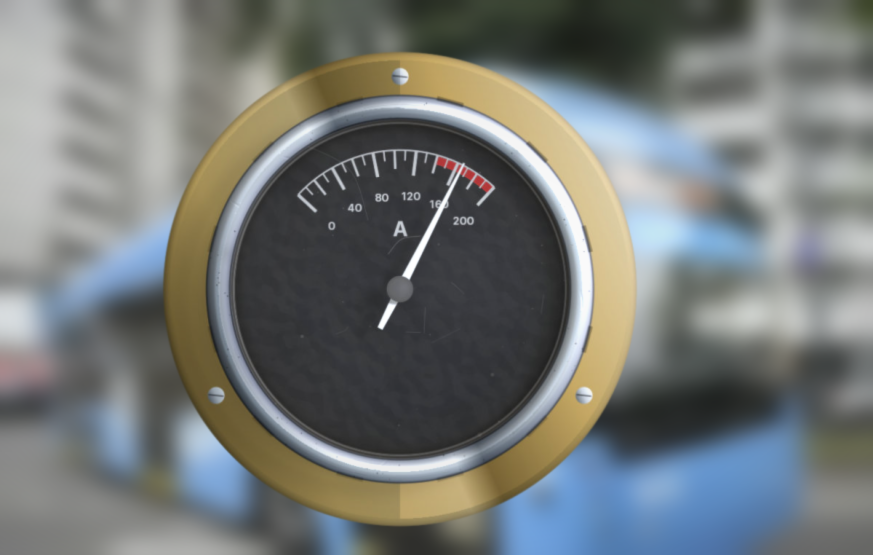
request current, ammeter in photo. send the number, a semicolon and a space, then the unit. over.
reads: 165; A
